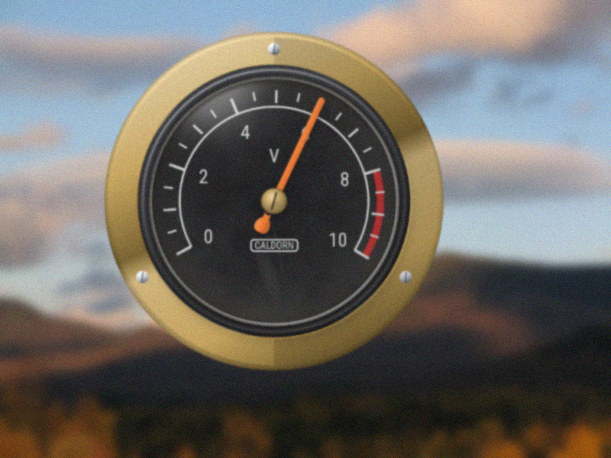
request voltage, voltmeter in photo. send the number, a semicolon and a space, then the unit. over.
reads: 6; V
